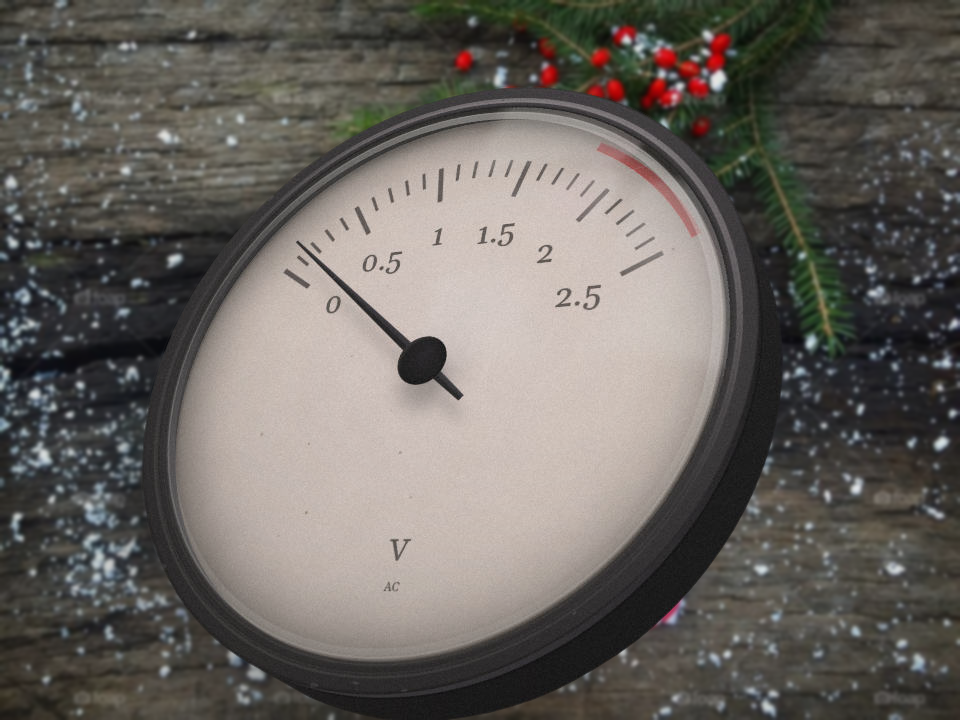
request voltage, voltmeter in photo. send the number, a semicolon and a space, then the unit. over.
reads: 0.15; V
